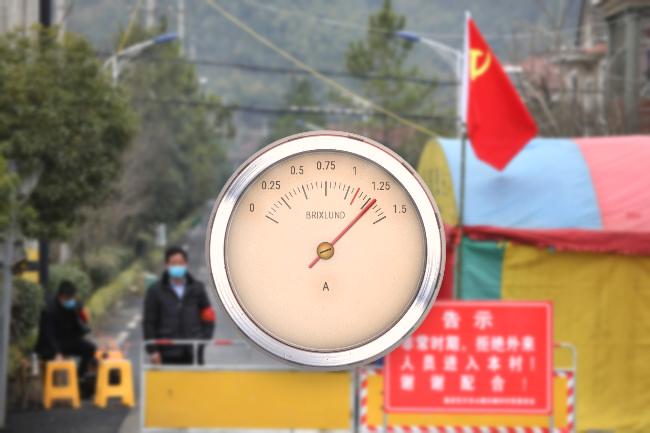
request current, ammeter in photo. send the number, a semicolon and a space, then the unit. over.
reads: 1.3; A
